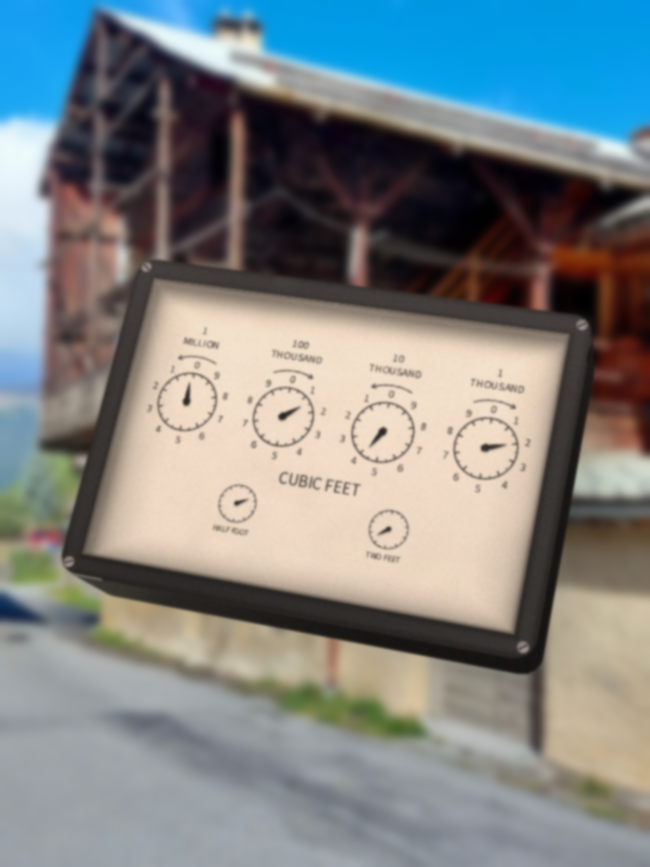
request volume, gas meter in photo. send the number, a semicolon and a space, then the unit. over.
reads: 14200; ft³
